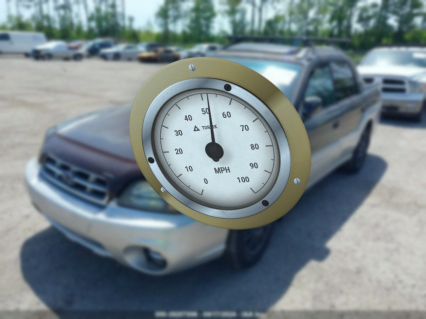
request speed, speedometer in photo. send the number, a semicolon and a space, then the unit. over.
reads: 52.5; mph
